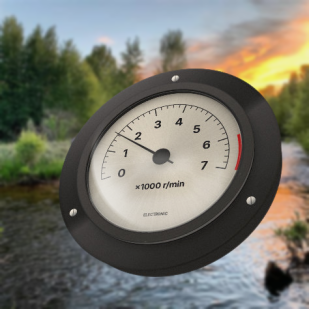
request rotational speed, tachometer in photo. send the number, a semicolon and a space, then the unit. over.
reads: 1600; rpm
